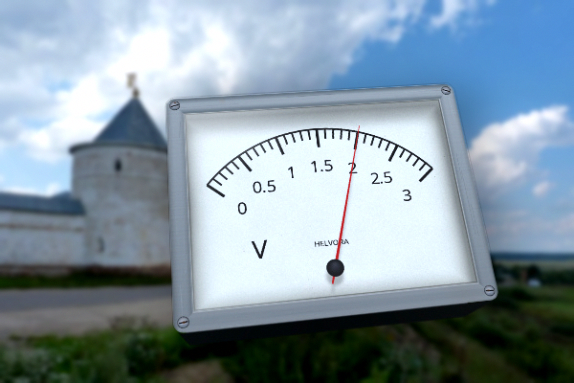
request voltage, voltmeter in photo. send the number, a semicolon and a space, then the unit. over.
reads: 2; V
